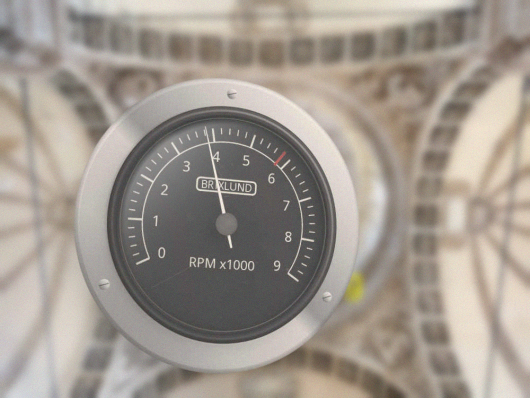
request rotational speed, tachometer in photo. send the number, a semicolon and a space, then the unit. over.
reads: 3800; rpm
